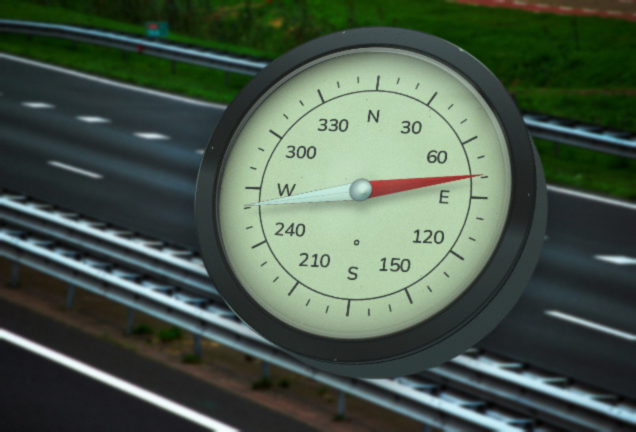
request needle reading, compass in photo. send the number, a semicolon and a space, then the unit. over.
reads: 80; °
